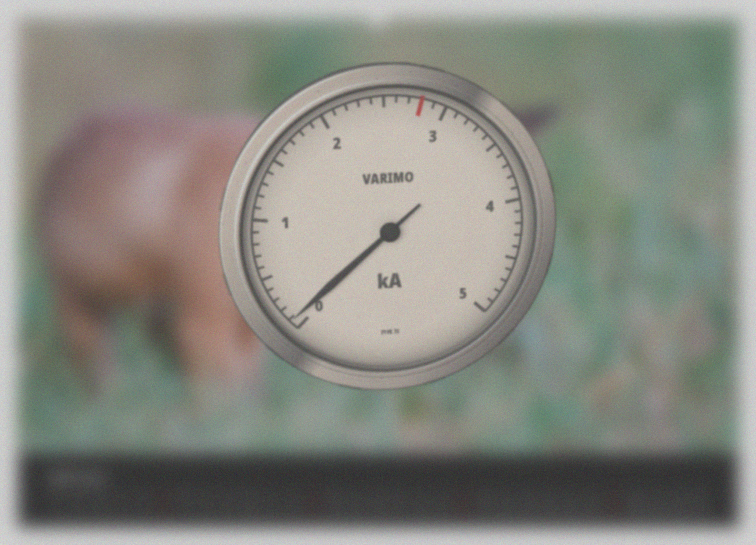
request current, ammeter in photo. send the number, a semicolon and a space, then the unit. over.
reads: 0.1; kA
